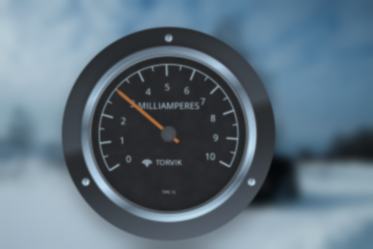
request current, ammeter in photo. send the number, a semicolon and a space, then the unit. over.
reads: 3; mA
